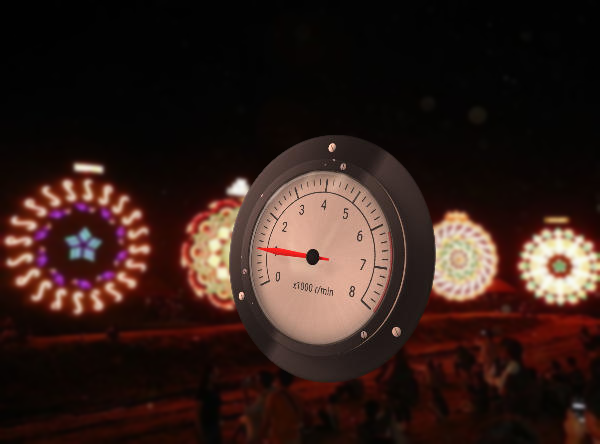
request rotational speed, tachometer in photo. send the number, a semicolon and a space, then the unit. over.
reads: 1000; rpm
